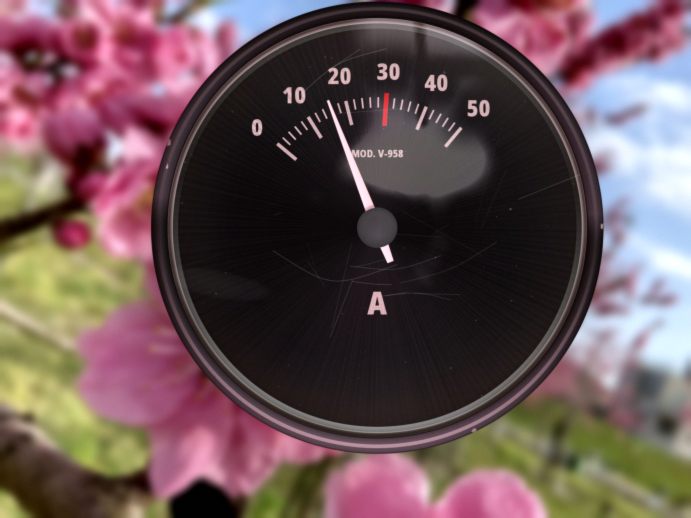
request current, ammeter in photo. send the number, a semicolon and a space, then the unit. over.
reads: 16; A
